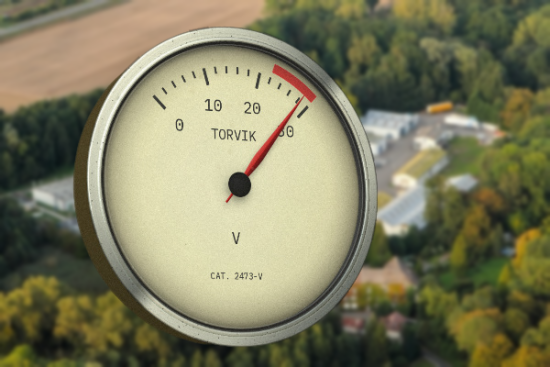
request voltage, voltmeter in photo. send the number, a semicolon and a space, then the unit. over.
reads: 28; V
